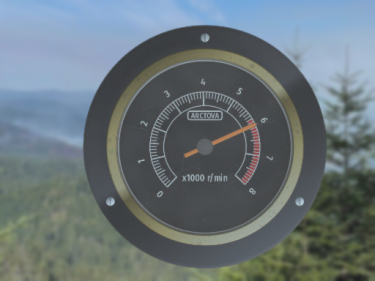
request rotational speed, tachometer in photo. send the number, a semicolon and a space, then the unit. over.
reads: 6000; rpm
